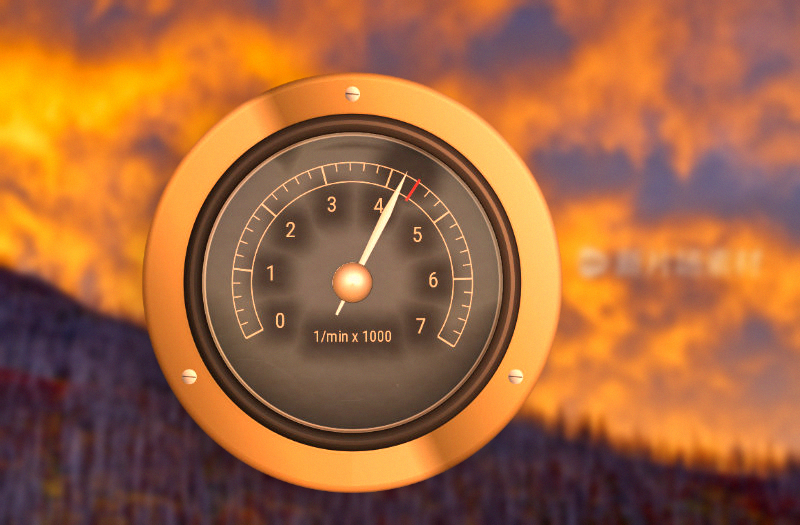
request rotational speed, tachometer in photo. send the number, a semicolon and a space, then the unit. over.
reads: 4200; rpm
